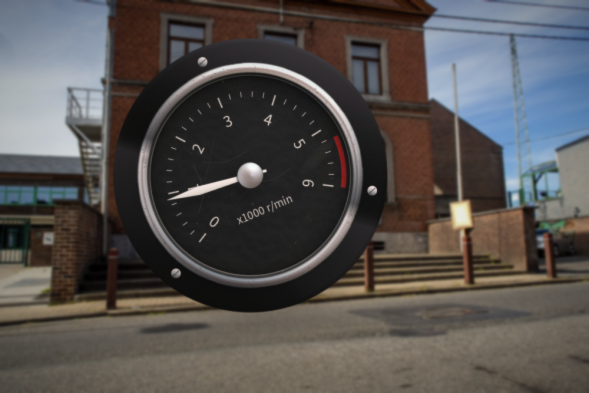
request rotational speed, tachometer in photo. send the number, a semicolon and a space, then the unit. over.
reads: 900; rpm
